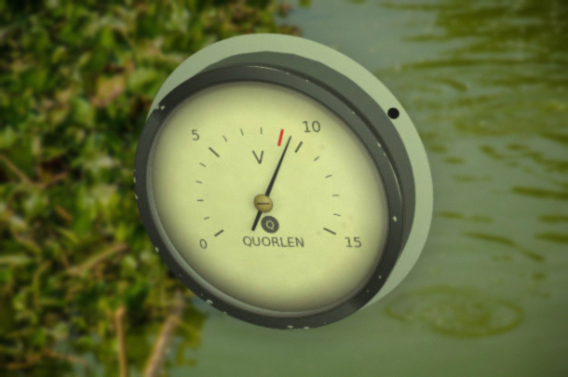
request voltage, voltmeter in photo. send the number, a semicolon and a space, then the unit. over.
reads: 9.5; V
